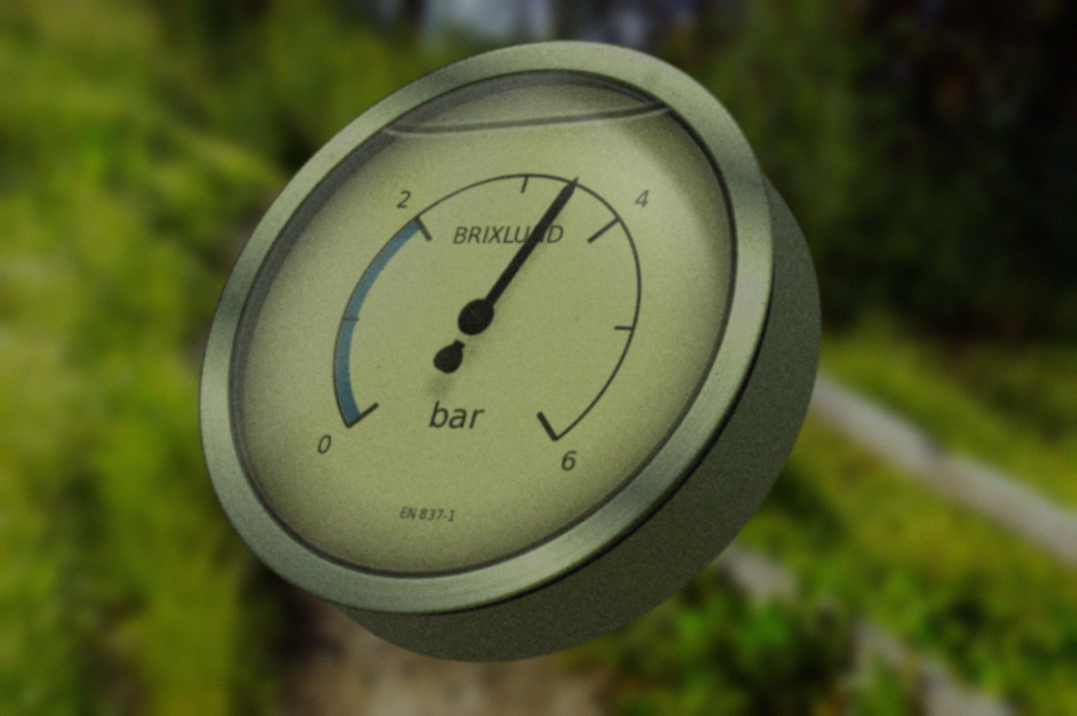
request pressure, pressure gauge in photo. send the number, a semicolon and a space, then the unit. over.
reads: 3.5; bar
